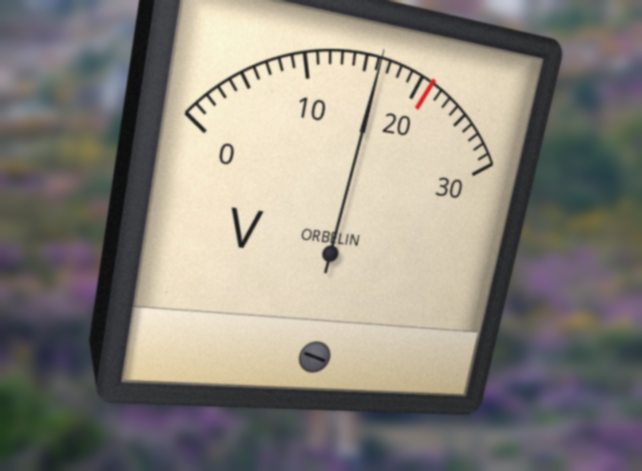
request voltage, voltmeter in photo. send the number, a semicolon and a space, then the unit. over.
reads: 16; V
